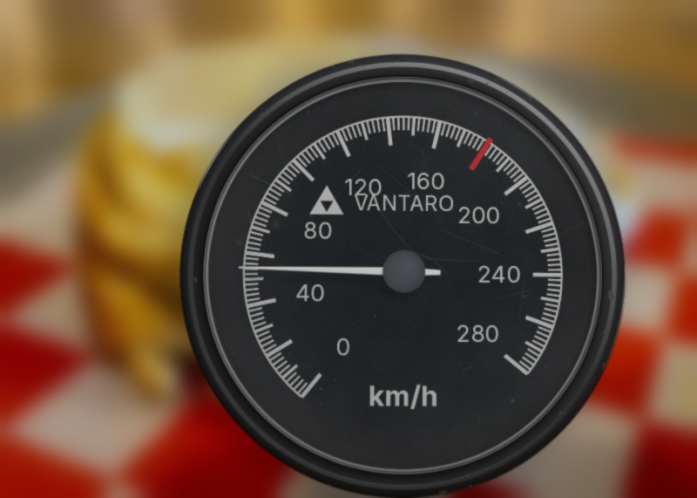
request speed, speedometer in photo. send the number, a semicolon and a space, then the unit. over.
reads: 54; km/h
